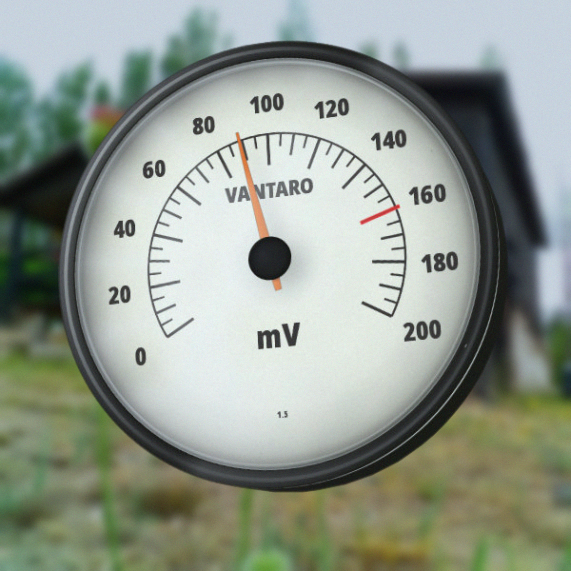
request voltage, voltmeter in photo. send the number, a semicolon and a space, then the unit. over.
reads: 90; mV
